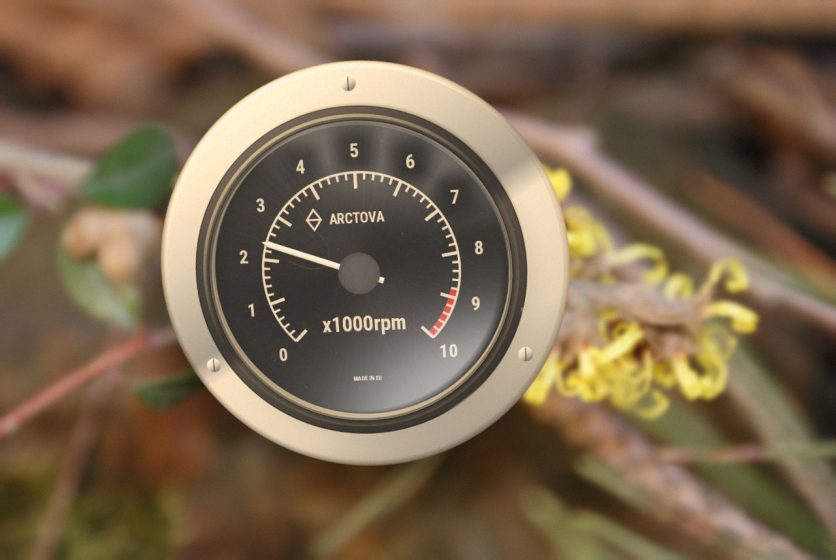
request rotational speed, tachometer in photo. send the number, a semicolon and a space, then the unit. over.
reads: 2400; rpm
